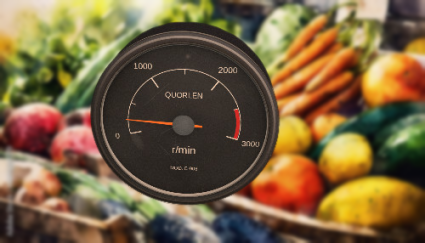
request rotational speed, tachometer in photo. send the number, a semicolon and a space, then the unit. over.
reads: 250; rpm
